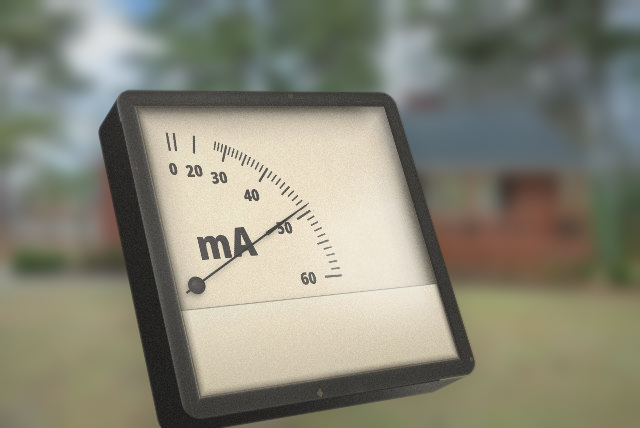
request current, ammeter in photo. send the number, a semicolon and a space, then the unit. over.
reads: 49; mA
